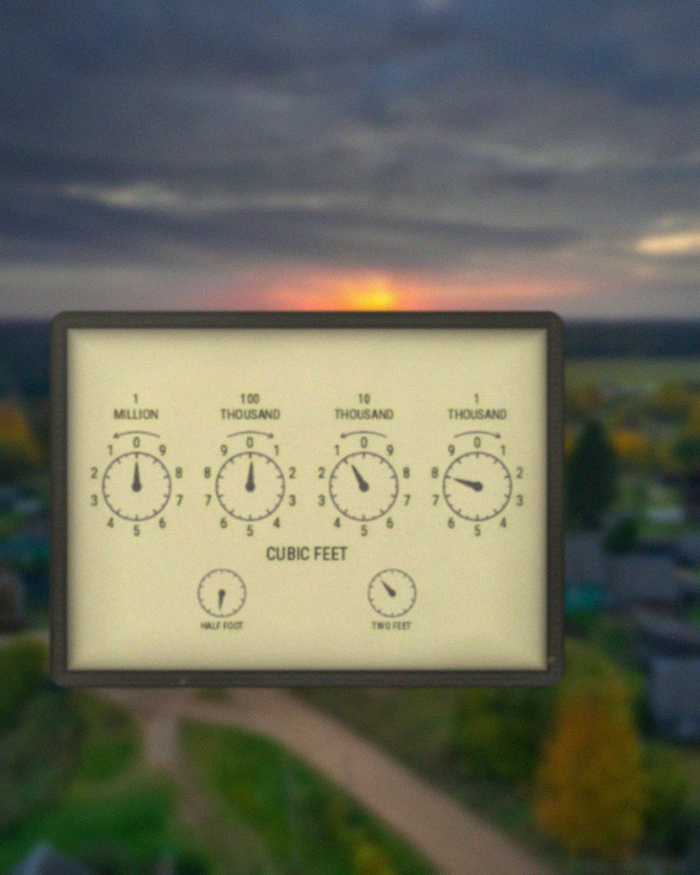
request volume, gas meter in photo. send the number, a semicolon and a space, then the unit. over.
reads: 800; ft³
